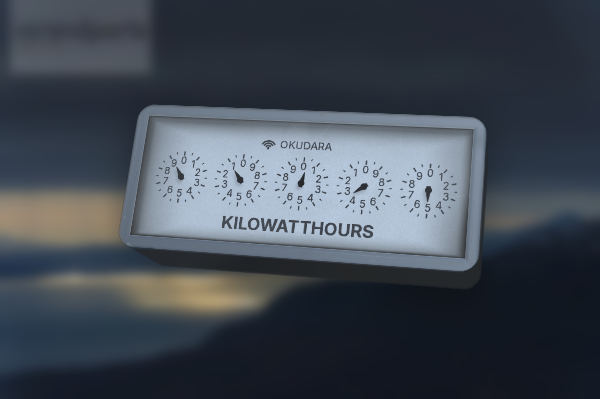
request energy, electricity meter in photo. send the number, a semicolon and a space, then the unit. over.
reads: 91035; kWh
